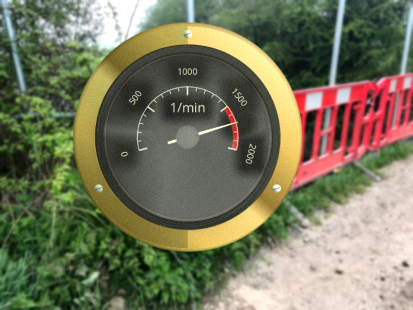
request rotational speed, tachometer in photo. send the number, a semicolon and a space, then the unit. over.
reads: 1700; rpm
